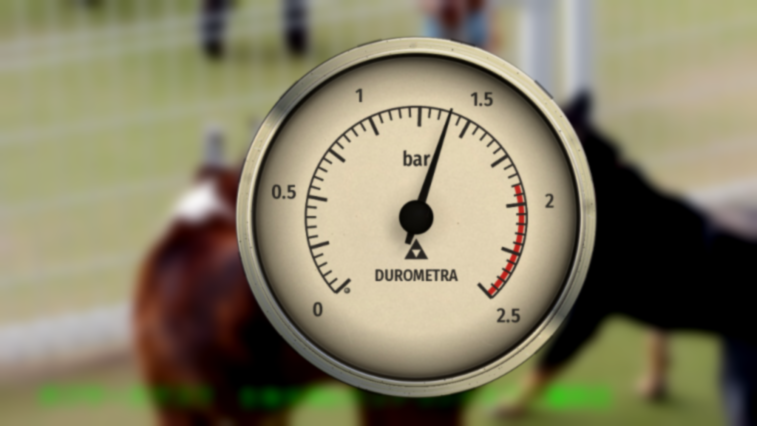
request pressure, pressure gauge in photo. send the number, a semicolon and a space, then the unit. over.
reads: 1.4; bar
